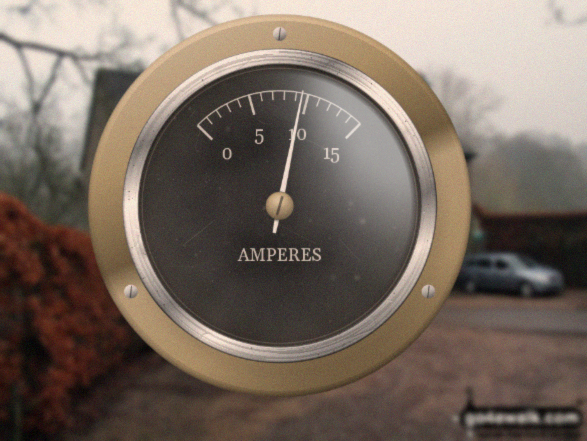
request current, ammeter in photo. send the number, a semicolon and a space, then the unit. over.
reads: 9.5; A
